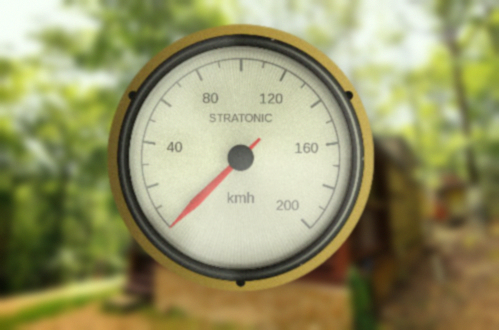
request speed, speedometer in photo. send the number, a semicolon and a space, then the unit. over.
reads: 0; km/h
